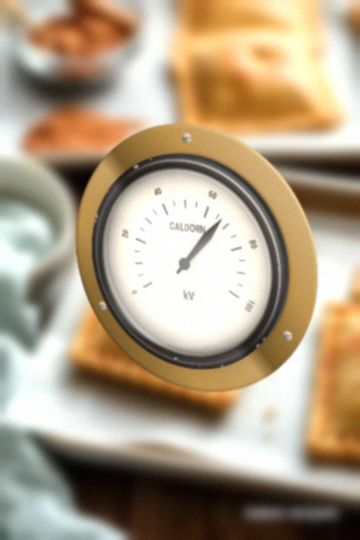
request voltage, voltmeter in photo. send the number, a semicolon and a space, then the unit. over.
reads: 67.5; kV
